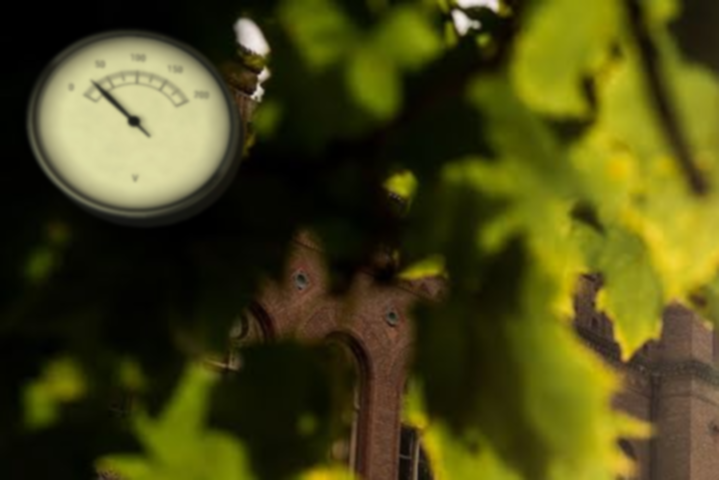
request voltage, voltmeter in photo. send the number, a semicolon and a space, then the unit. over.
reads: 25; V
